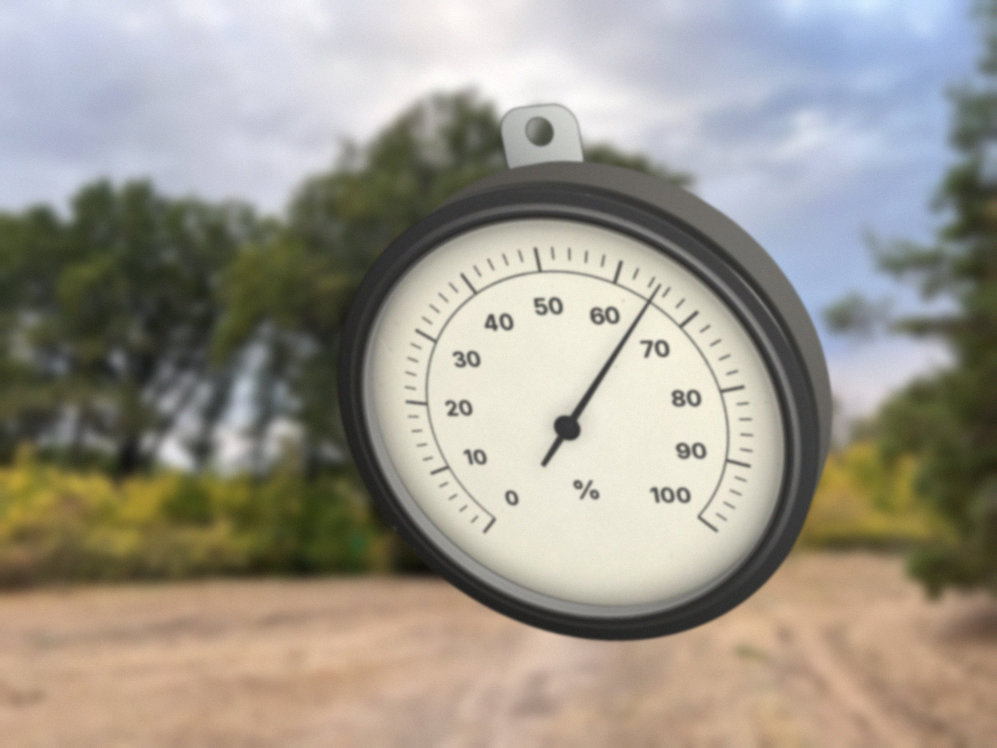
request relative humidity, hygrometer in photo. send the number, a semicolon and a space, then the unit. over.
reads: 65; %
